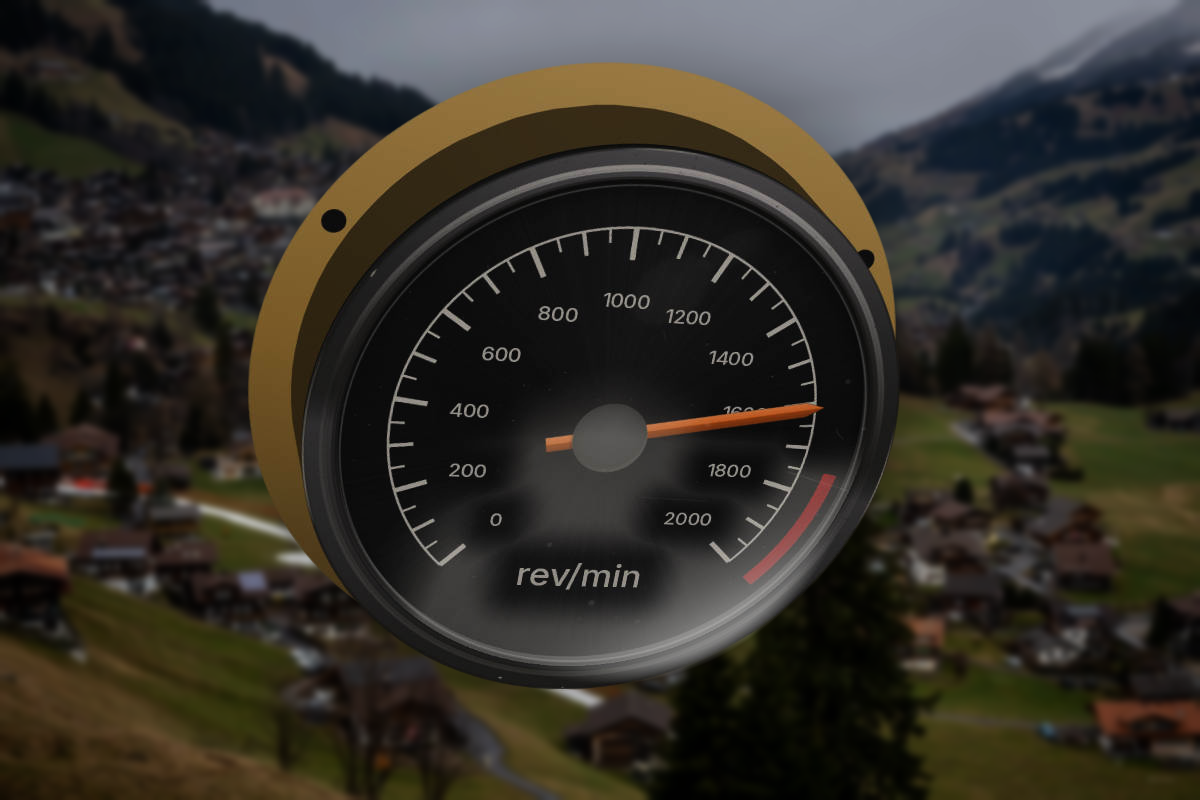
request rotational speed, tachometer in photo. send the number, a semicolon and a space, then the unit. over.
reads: 1600; rpm
